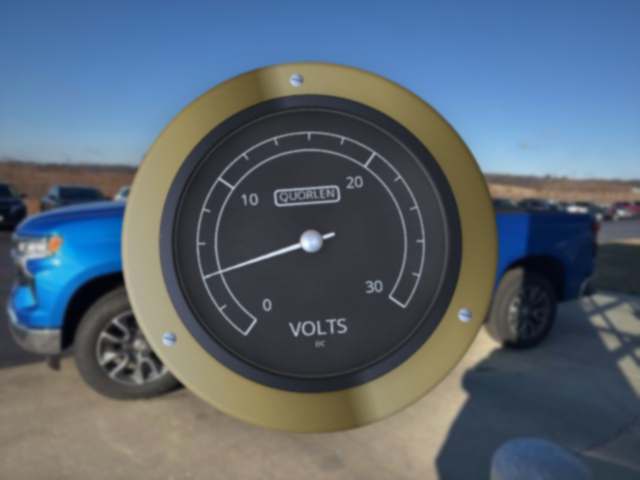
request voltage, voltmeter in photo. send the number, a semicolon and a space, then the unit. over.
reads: 4; V
